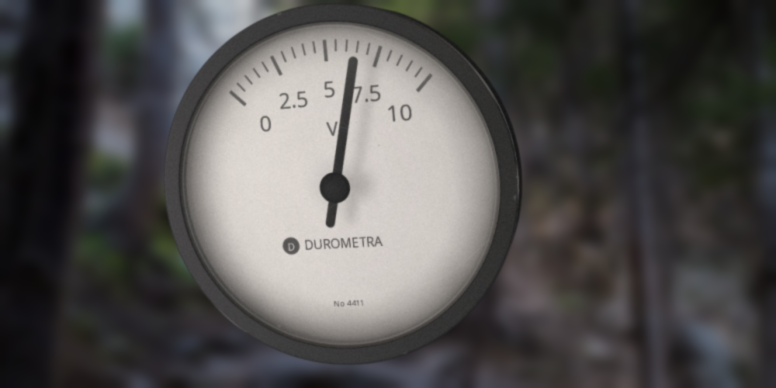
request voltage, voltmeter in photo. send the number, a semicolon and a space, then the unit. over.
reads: 6.5; V
